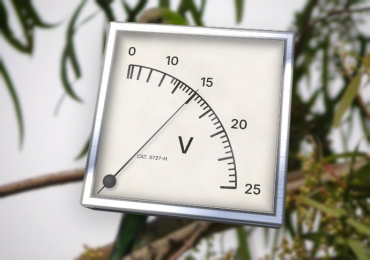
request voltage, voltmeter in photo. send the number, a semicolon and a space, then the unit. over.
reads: 15; V
